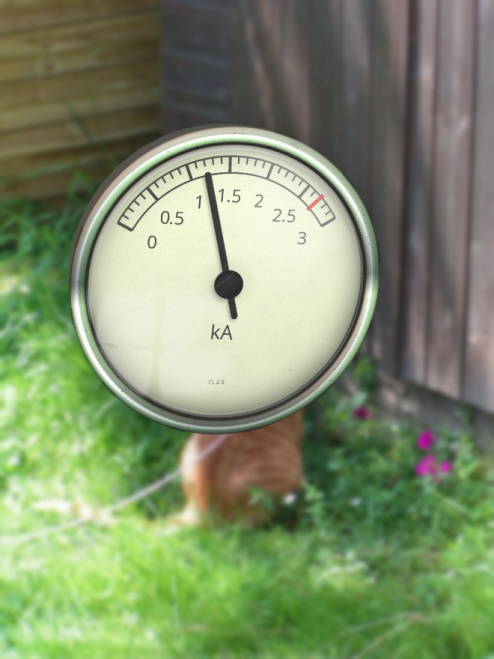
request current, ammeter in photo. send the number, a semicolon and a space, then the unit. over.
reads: 1.2; kA
